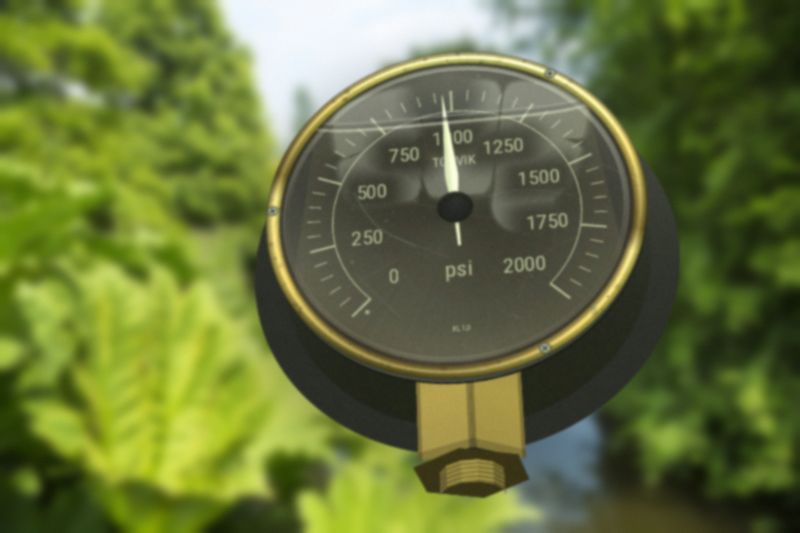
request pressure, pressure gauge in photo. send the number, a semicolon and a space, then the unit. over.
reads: 975; psi
